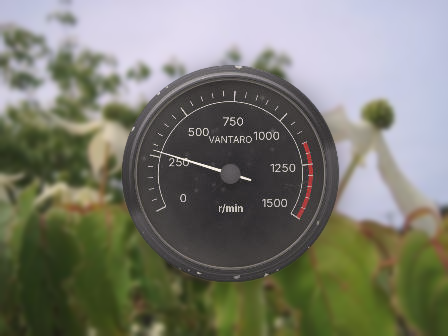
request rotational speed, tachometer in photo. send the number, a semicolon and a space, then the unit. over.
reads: 275; rpm
